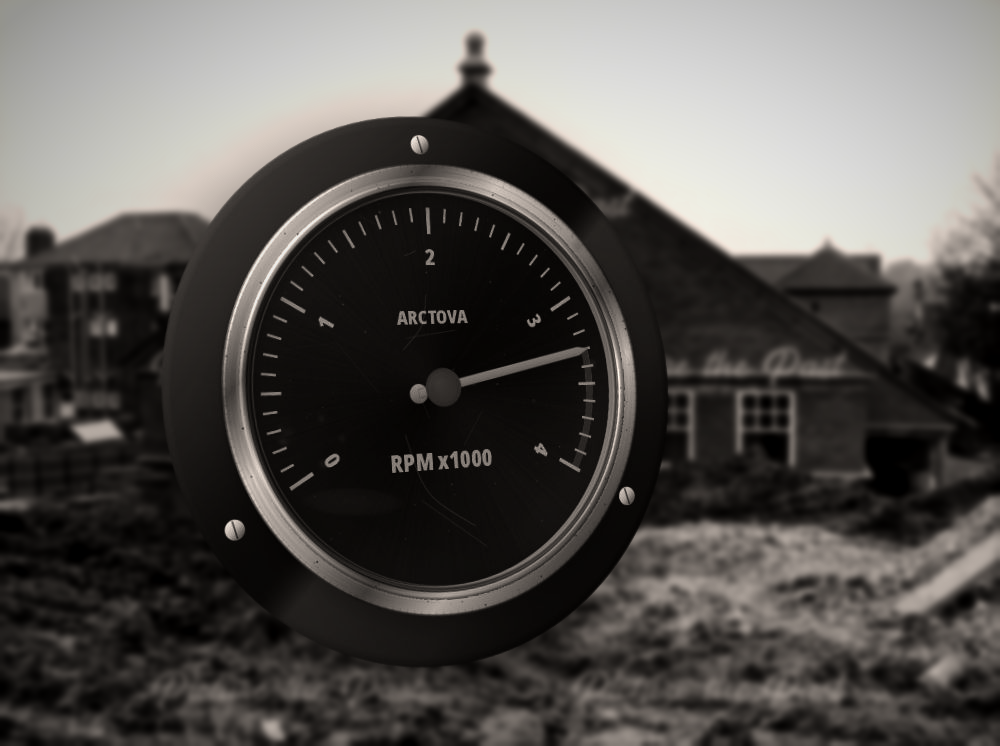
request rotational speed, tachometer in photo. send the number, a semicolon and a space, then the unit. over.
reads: 3300; rpm
